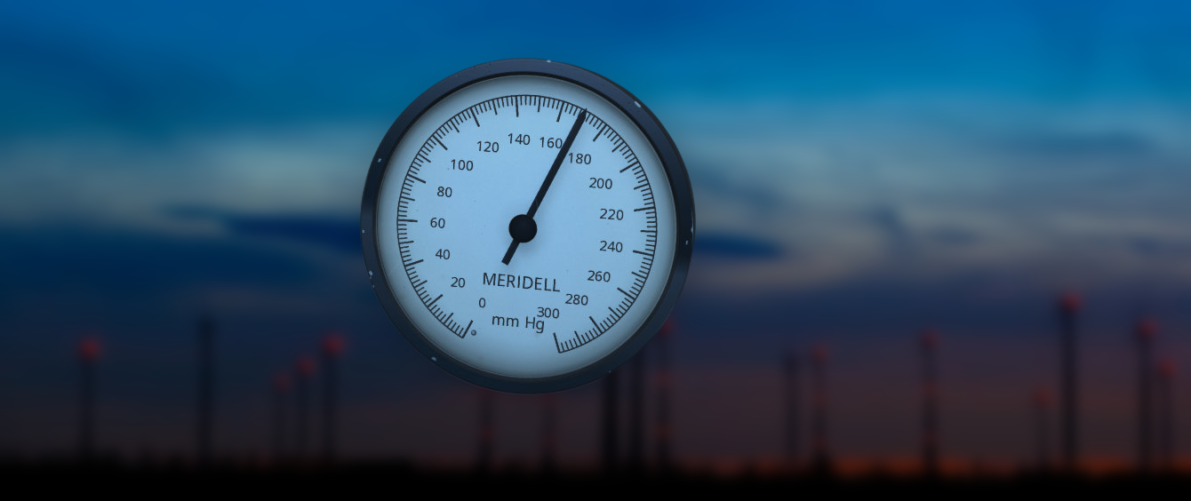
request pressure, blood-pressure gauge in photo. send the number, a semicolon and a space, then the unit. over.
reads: 170; mmHg
